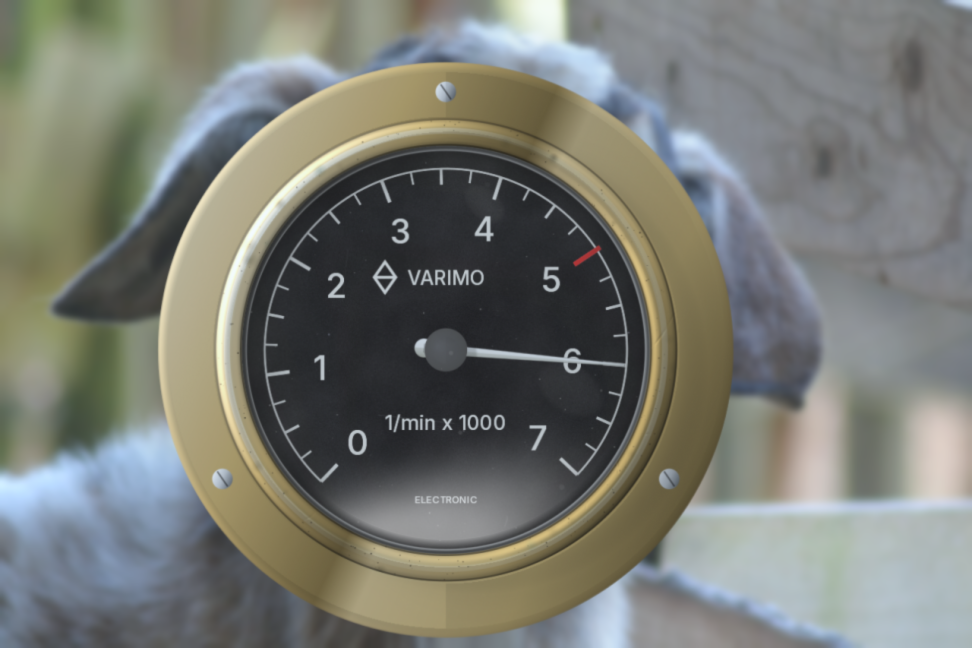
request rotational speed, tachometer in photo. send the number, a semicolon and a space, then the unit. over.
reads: 6000; rpm
